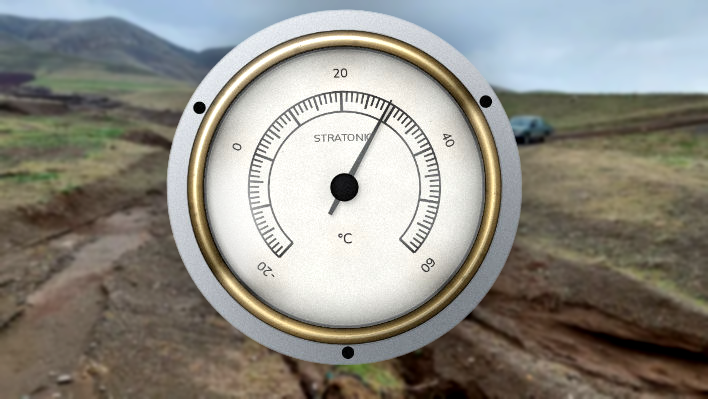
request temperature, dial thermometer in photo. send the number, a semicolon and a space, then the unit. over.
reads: 29; °C
